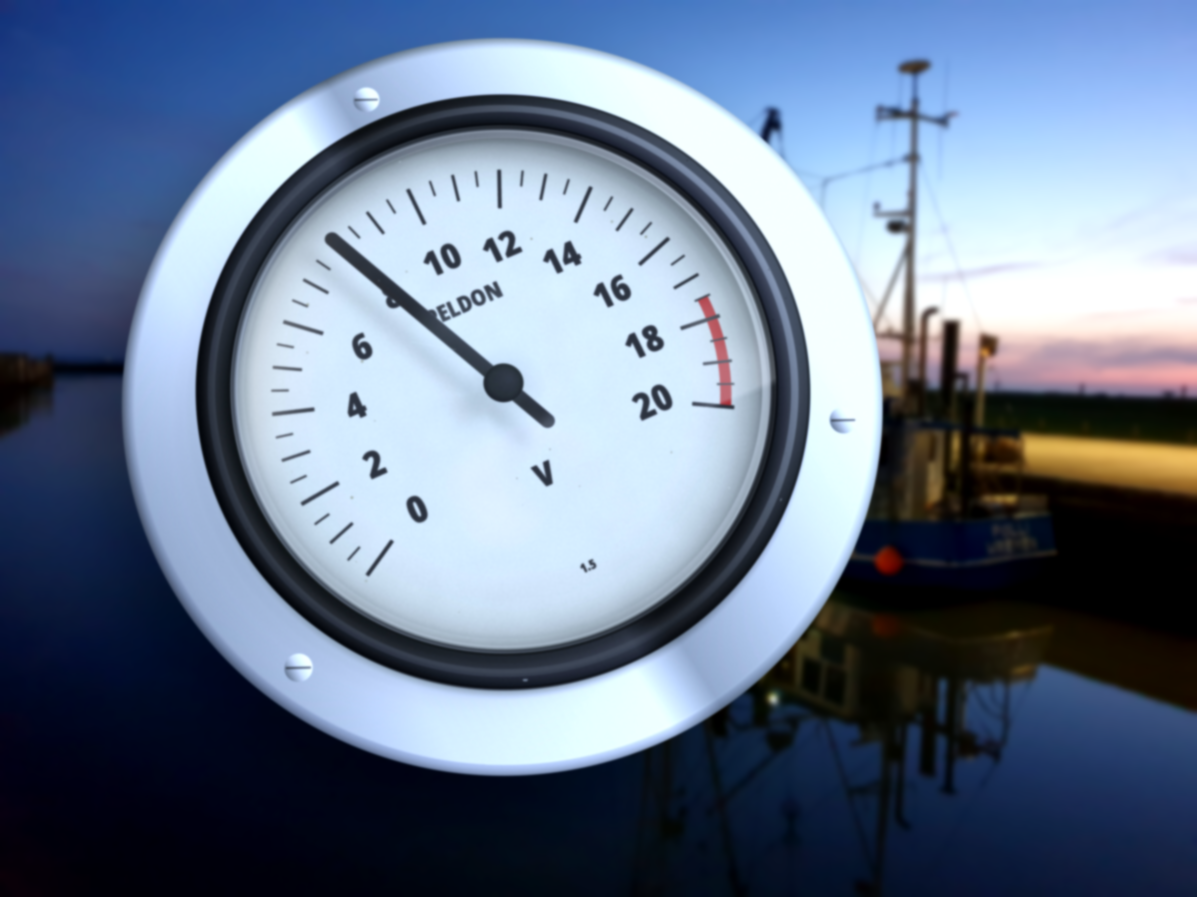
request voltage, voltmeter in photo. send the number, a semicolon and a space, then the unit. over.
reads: 8; V
